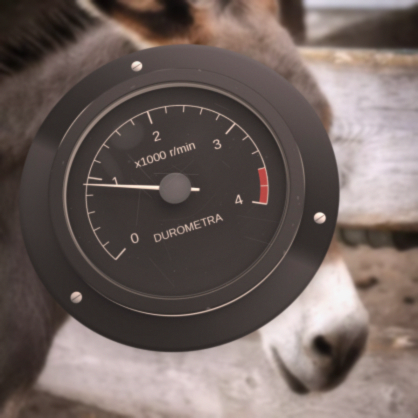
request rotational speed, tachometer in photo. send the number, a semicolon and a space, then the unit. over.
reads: 900; rpm
